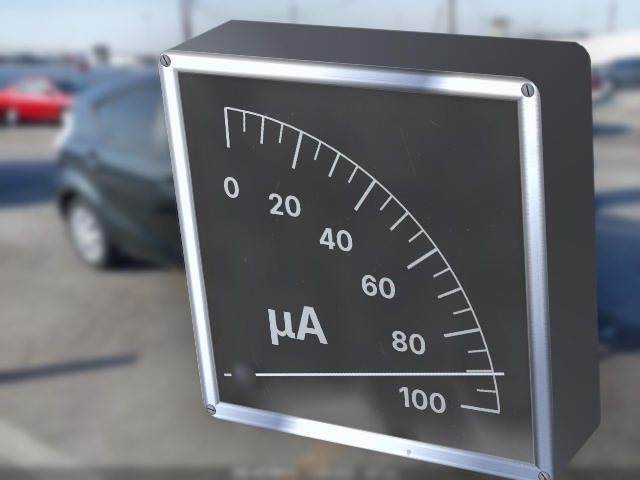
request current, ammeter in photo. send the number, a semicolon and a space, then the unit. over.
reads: 90; µA
